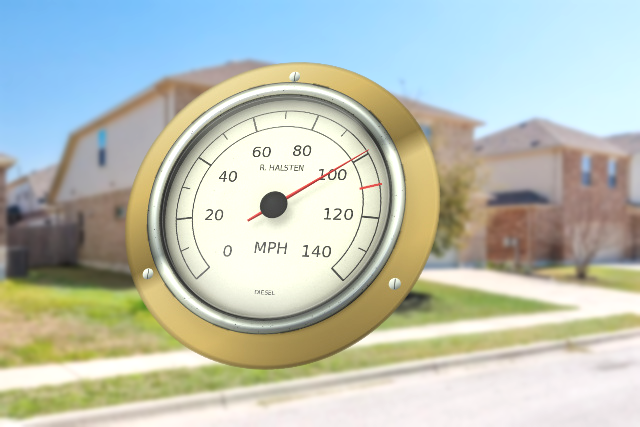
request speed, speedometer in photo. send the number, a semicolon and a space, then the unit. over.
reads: 100; mph
